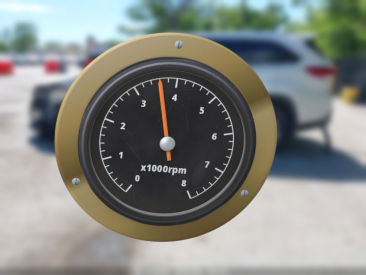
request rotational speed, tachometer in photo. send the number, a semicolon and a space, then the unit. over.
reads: 3600; rpm
